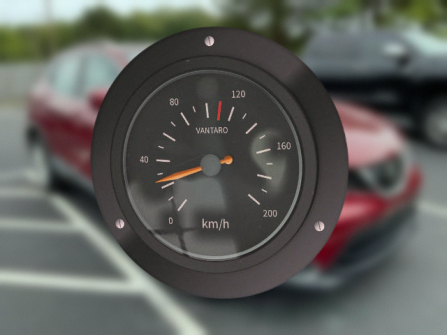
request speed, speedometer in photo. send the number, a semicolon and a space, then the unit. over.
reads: 25; km/h
